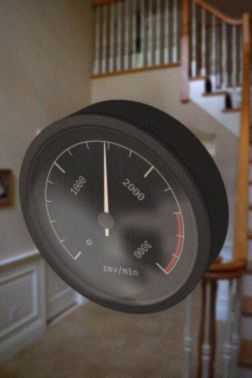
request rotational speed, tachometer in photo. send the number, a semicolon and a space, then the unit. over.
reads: 1600; rpm
